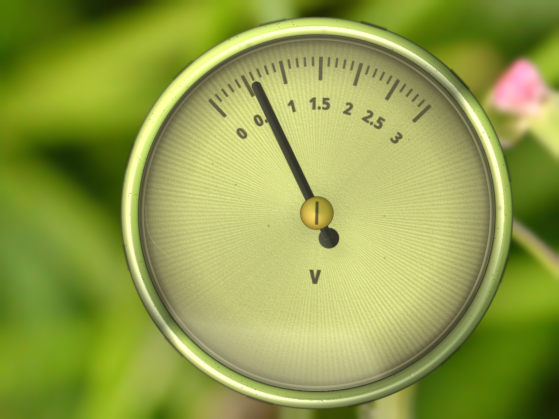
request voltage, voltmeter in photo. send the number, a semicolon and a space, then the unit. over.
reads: 0.6; V
